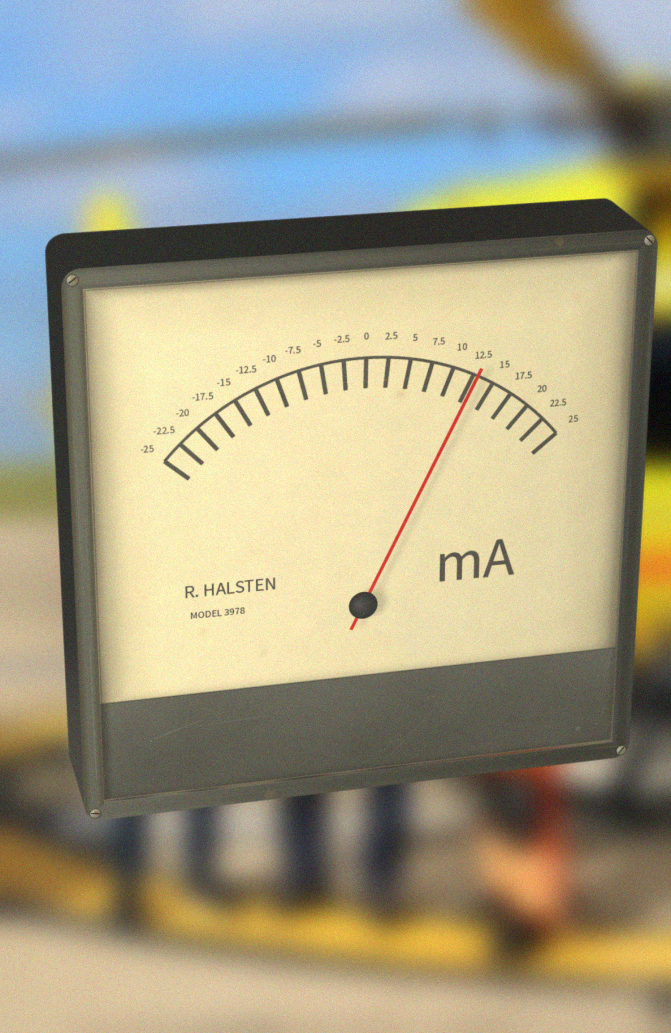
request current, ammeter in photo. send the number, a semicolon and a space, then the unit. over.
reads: 12.5; mA
